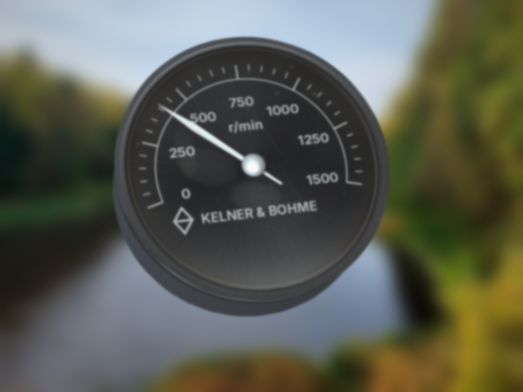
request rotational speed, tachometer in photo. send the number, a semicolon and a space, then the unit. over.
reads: 400; rpm
